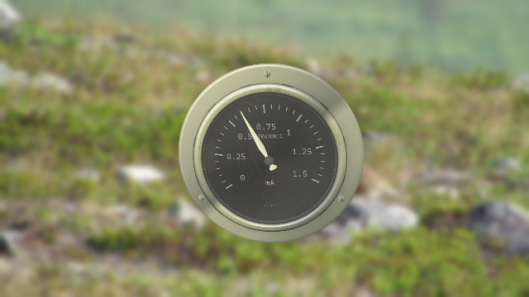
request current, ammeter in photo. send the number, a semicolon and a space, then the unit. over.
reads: 0.6; mA
